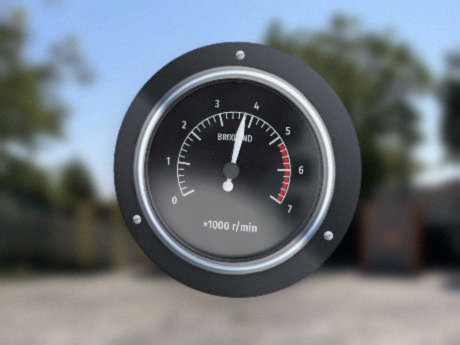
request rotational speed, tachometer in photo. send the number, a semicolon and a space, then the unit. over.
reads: 3800; rpm
